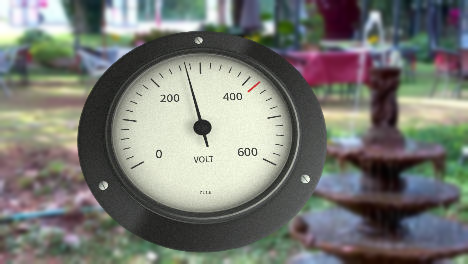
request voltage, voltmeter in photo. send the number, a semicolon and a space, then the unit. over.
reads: 270; V
